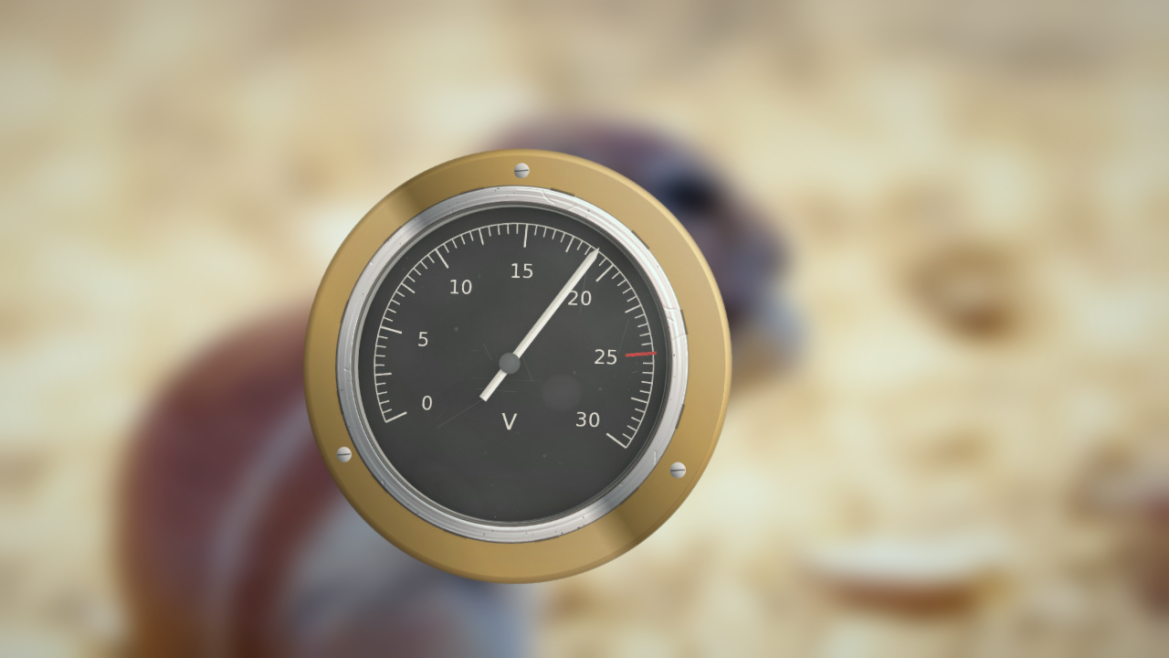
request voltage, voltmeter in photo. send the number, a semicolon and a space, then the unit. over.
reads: 19; V
